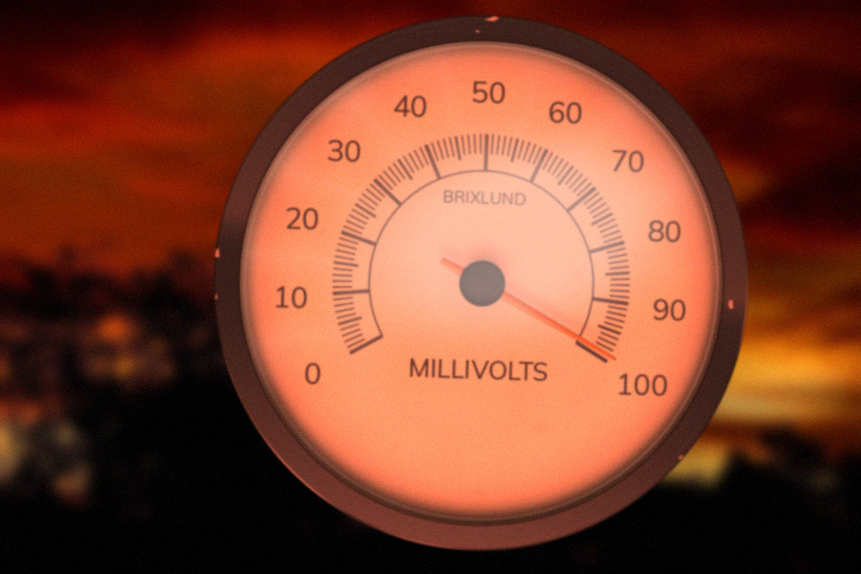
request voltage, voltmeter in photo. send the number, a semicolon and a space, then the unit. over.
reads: 99; mV
